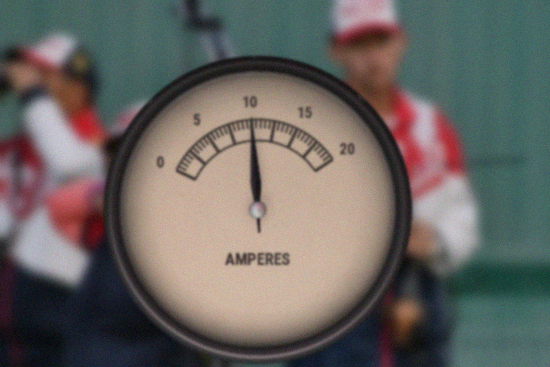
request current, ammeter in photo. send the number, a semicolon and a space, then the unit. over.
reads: 10; A
